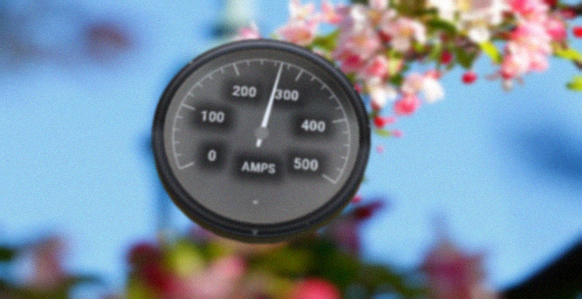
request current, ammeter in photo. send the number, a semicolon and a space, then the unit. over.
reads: 270; A
